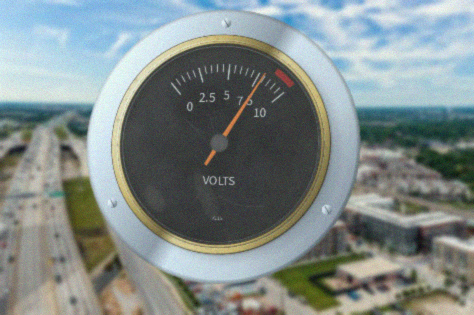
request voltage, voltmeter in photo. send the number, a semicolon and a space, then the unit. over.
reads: 8; V
